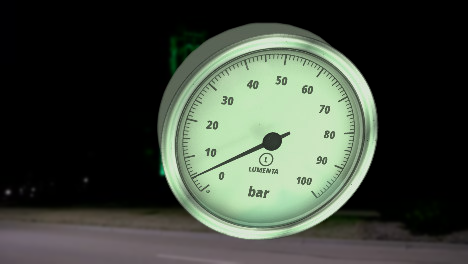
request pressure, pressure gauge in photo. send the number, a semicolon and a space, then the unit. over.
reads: 5; bar
